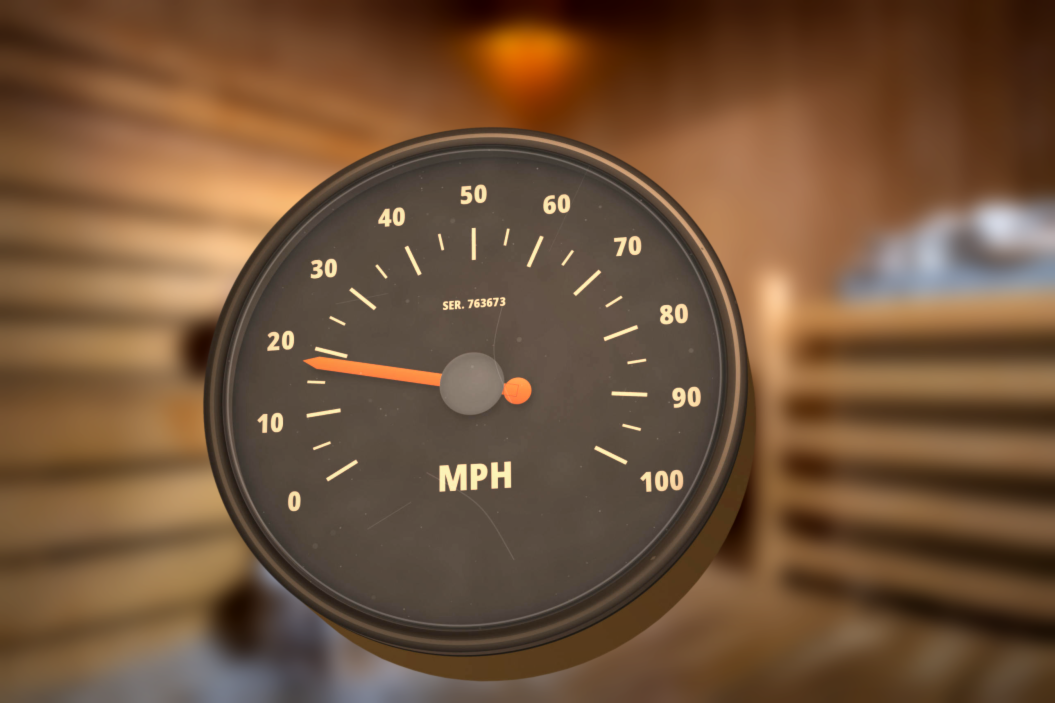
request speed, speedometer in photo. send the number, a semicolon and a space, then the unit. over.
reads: 17.5; mph
